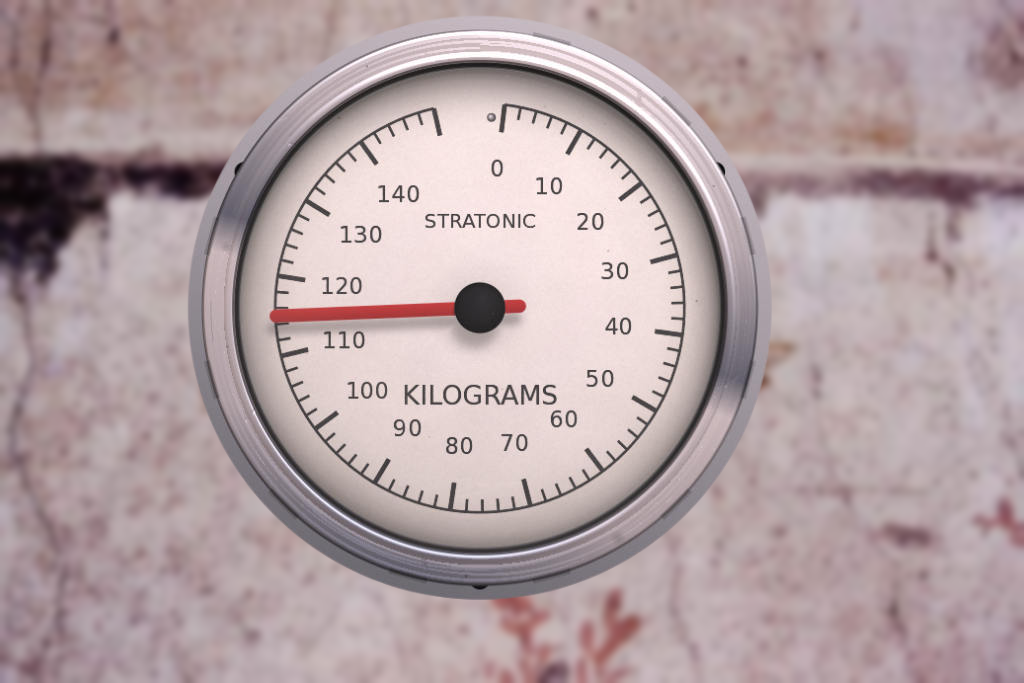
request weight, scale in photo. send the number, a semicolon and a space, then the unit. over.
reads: 115; kg
